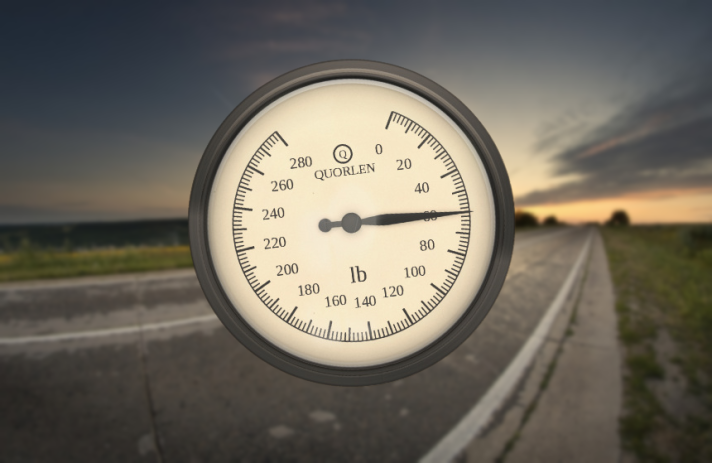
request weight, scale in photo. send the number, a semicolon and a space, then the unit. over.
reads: 60; lb
